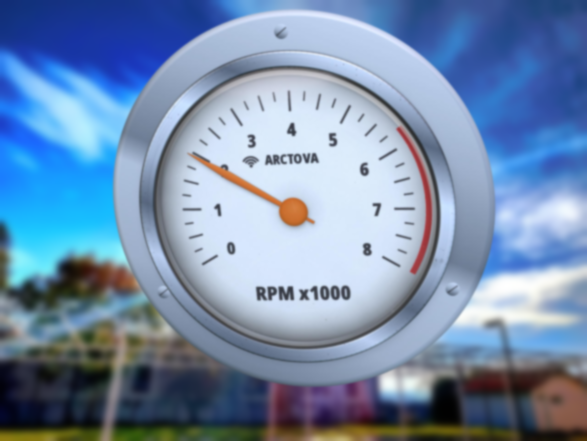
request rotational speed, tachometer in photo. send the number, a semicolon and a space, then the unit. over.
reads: 2000; rpm
